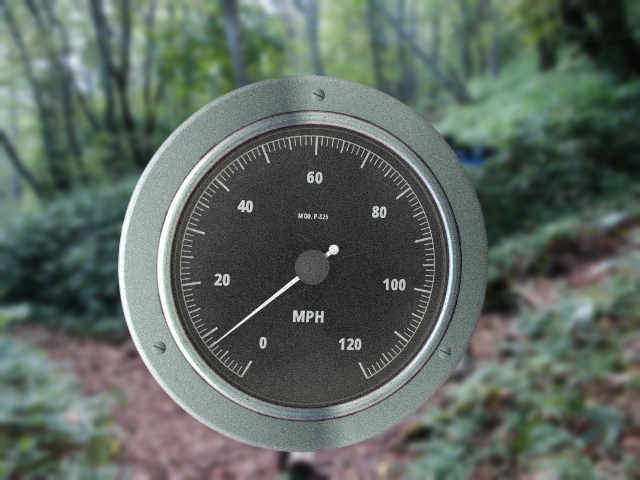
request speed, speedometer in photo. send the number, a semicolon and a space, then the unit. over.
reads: 8; mph
